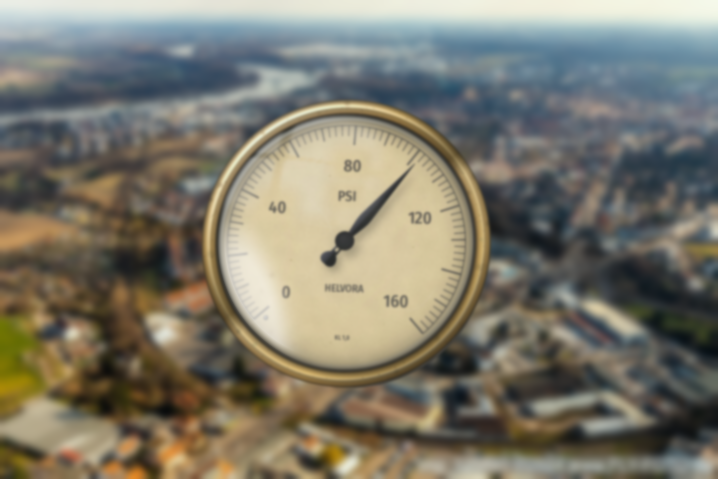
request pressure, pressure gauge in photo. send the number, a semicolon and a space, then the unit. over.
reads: 102; psi
